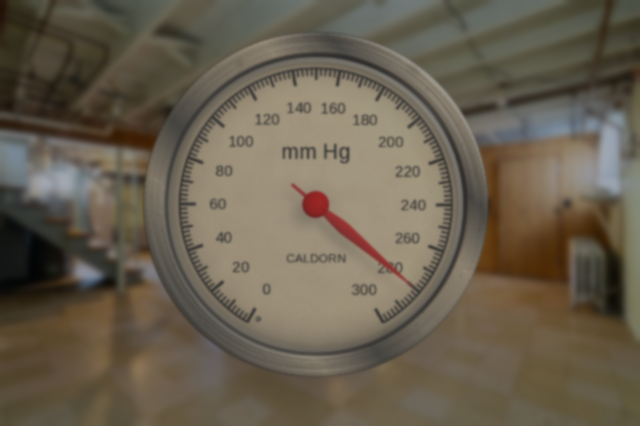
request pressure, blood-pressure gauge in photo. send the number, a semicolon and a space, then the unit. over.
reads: 280; mmHg
